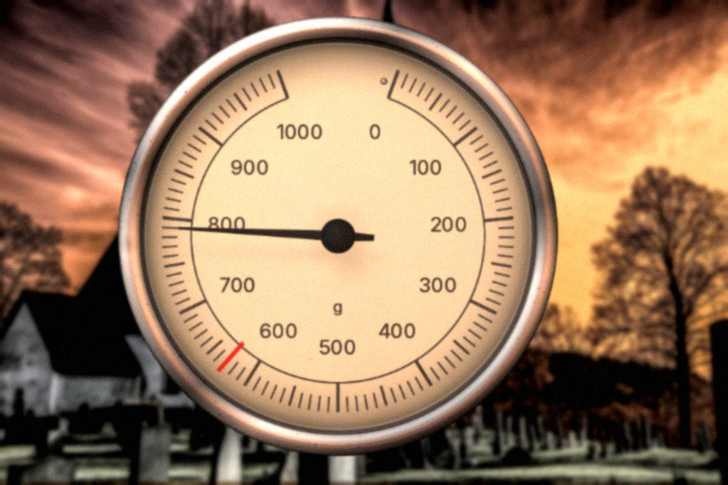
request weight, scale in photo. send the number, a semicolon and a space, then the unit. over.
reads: 790; g
